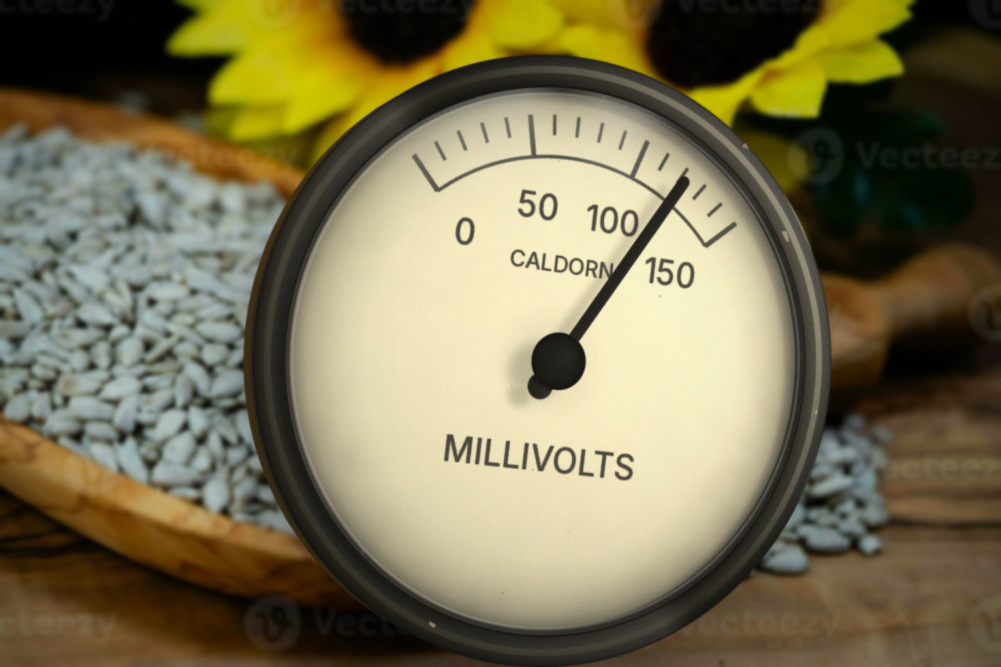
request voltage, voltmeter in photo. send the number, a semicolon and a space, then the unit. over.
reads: 120; mV
